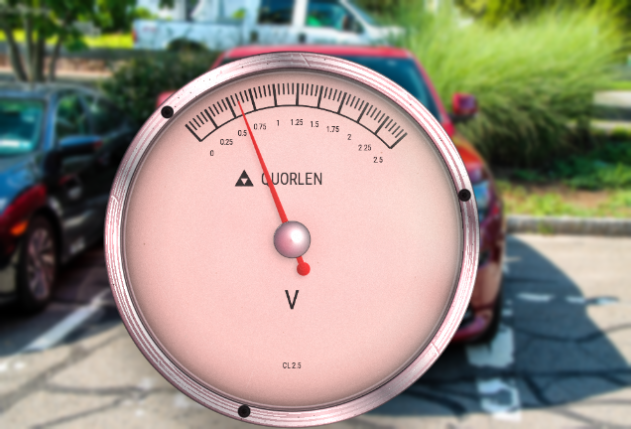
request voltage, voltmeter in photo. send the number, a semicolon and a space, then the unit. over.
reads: 0.6; V
